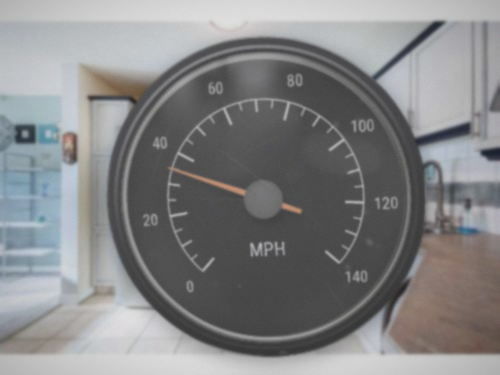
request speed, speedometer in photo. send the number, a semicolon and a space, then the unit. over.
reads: 35; mph
